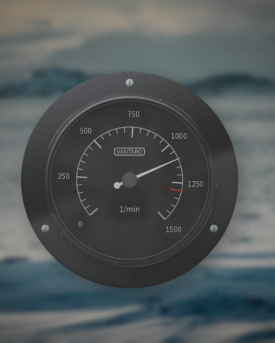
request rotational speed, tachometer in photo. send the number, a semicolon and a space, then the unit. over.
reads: 1100; rpm
